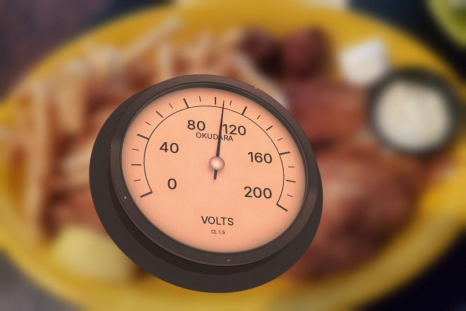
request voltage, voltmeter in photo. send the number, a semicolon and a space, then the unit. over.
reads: 105; V
